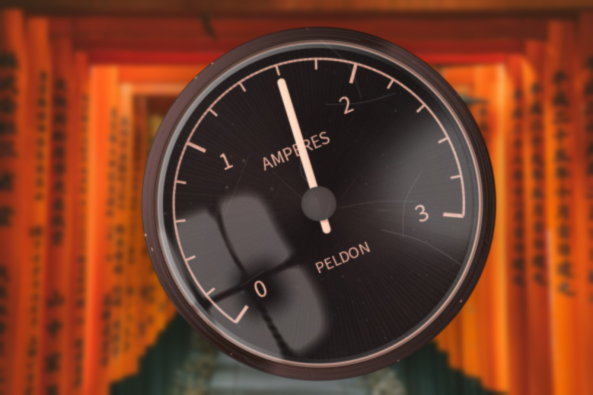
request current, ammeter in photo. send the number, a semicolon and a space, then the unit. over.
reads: 1.6; A
